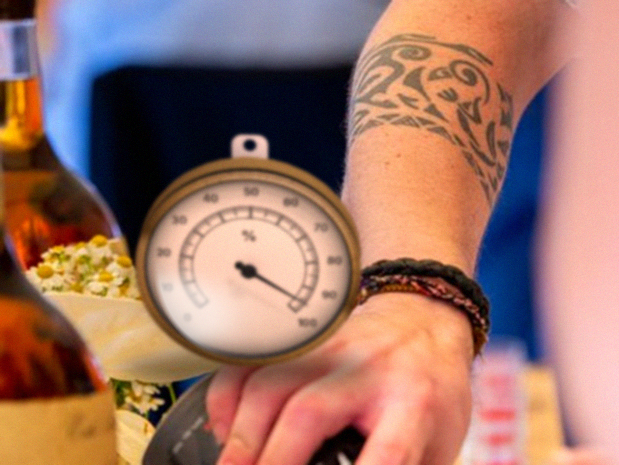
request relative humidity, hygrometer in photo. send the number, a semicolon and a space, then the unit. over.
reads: 95; %
